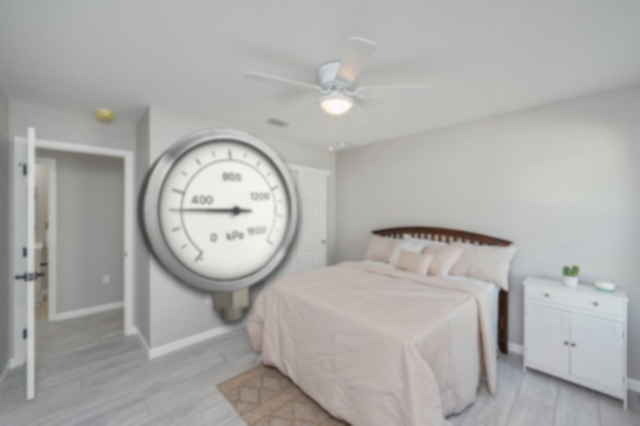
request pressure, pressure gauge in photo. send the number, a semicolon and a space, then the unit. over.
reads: 300; kPa
